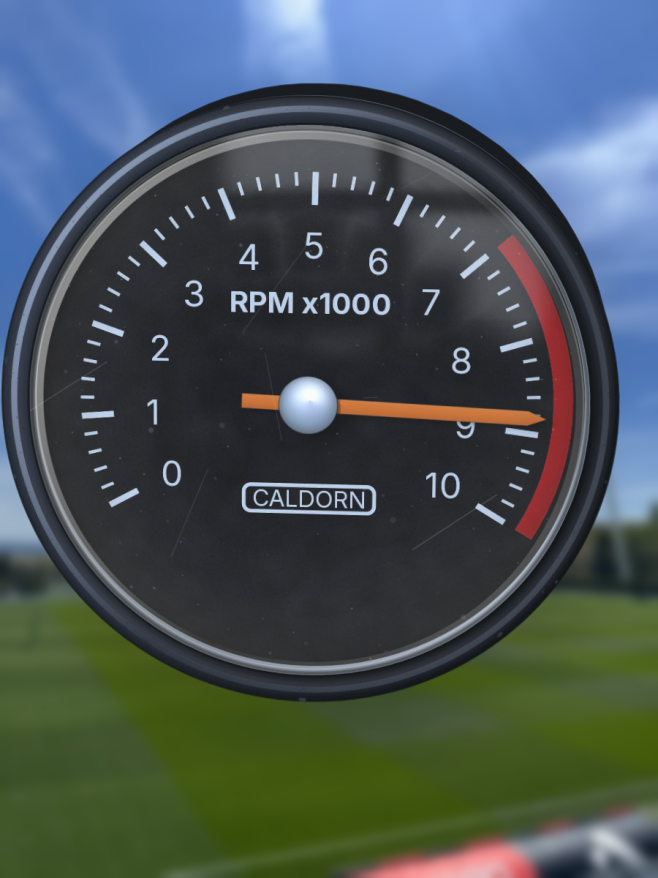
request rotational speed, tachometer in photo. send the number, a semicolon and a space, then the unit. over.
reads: 8800; rpm
